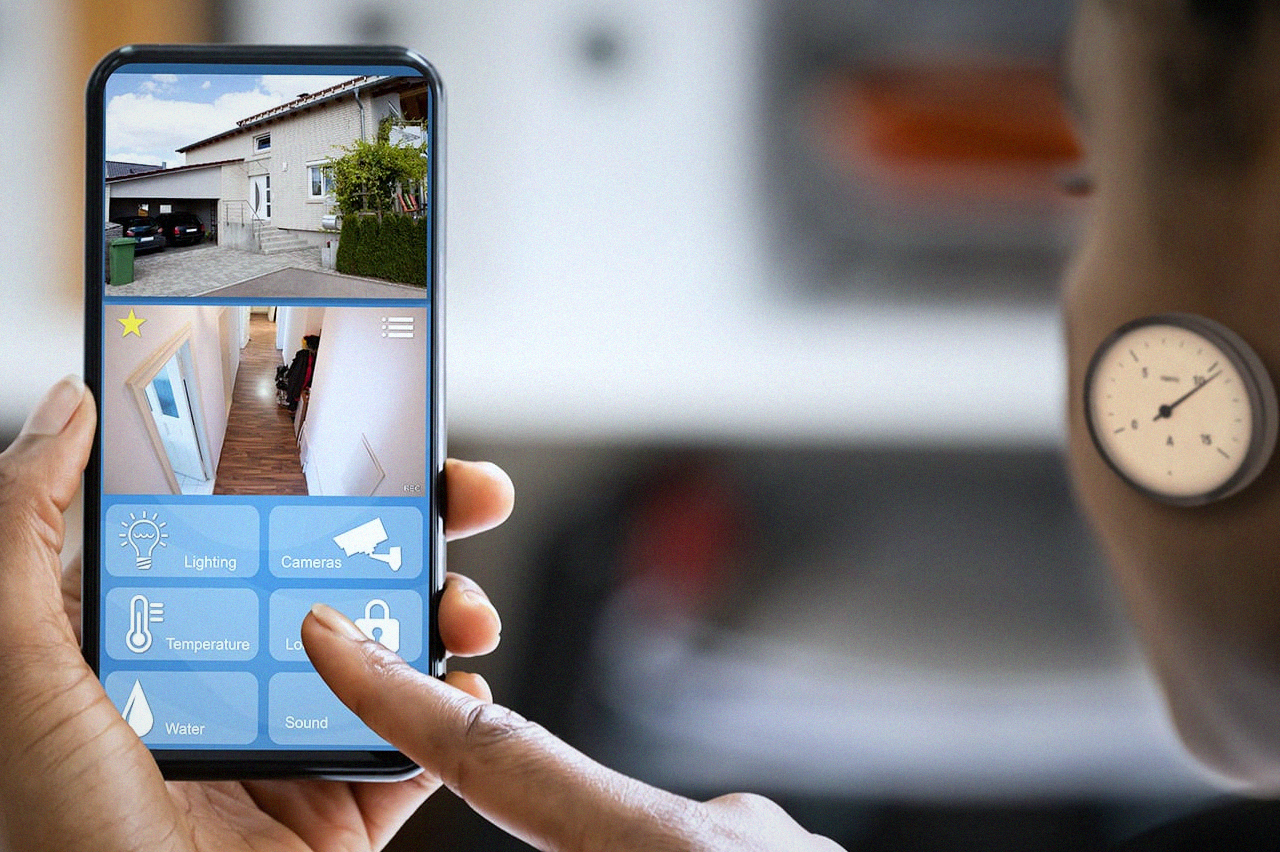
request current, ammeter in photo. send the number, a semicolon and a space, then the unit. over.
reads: 10.5; A
